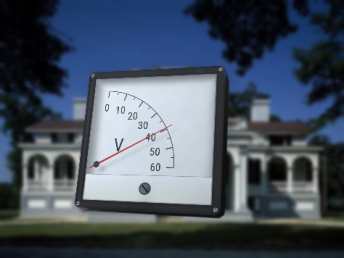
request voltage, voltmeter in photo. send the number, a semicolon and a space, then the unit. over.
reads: 40; V
